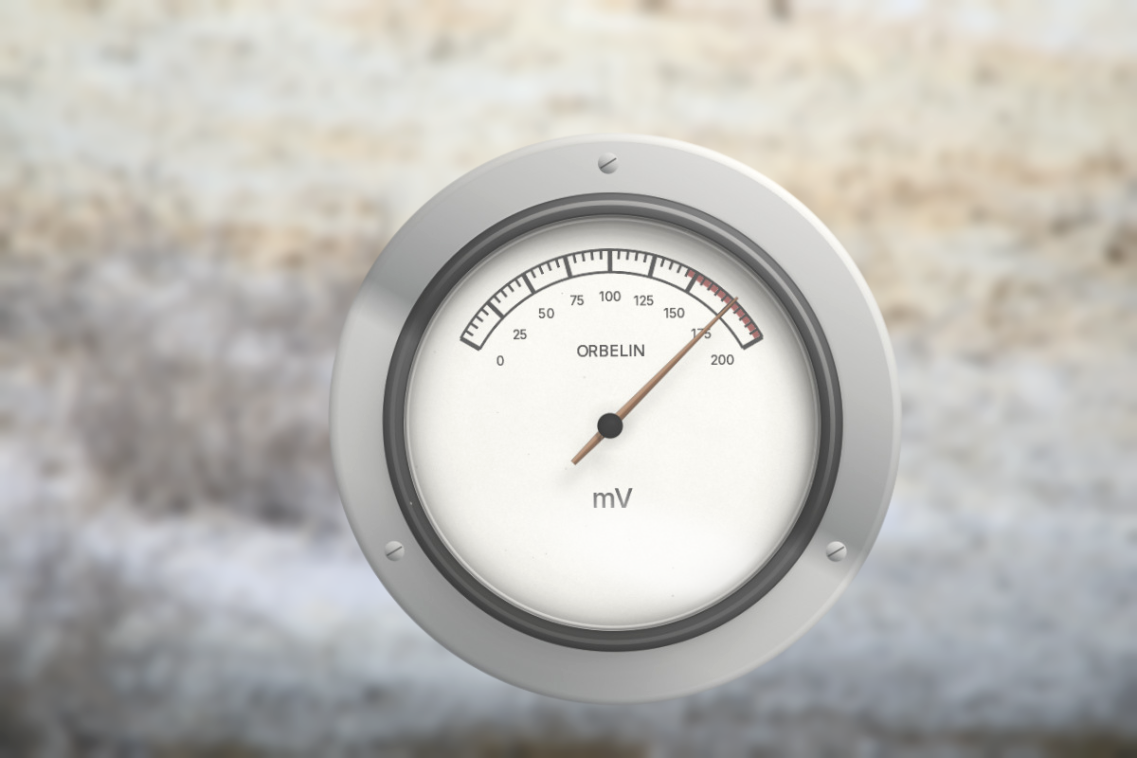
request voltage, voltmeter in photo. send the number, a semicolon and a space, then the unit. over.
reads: 175; mV
